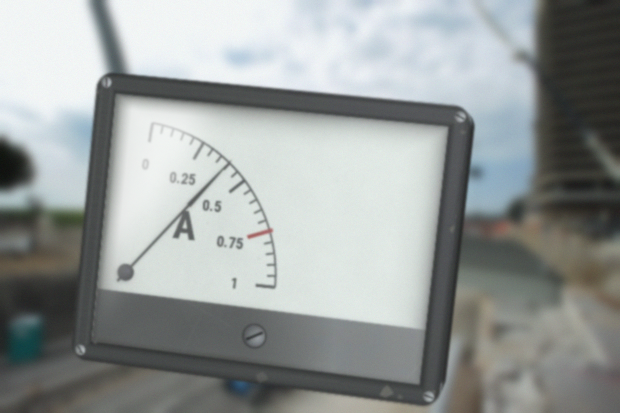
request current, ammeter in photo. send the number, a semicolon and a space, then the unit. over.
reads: 0.4; A
